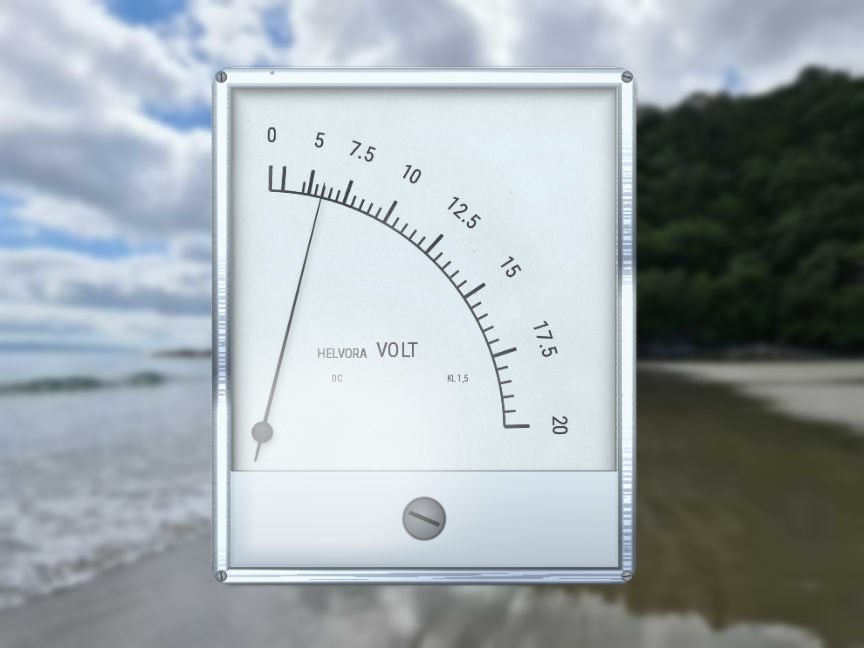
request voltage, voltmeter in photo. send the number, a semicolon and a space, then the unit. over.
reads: 6; V
